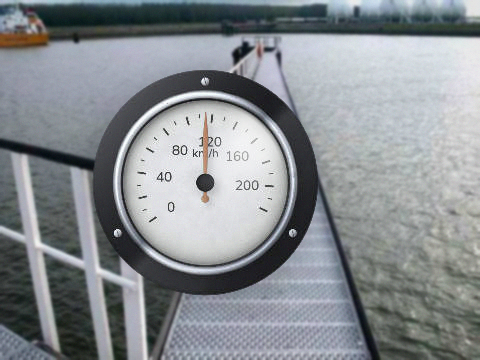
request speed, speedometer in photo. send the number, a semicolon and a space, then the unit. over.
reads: 115; km/h
